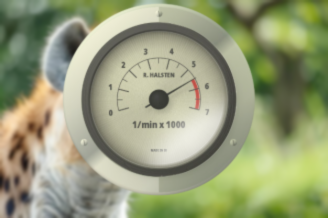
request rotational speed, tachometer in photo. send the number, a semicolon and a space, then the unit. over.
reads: 5500; rpm
